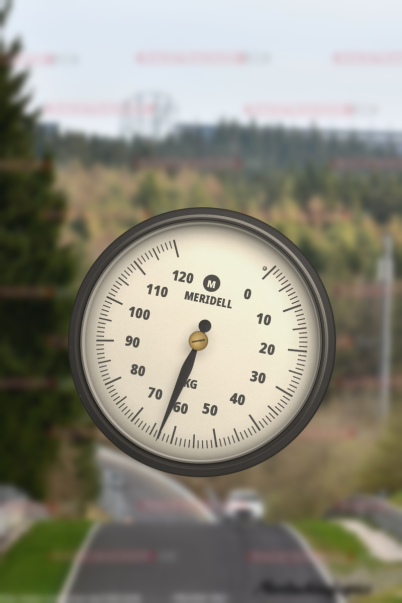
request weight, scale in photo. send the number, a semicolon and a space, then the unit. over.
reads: 63; kg
